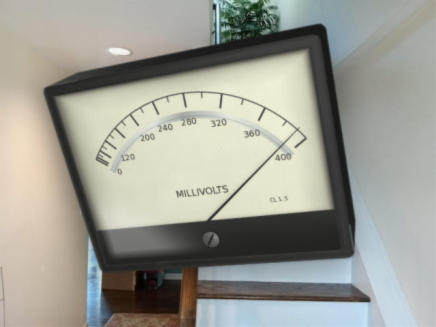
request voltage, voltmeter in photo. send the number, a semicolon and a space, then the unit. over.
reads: 390; mV
